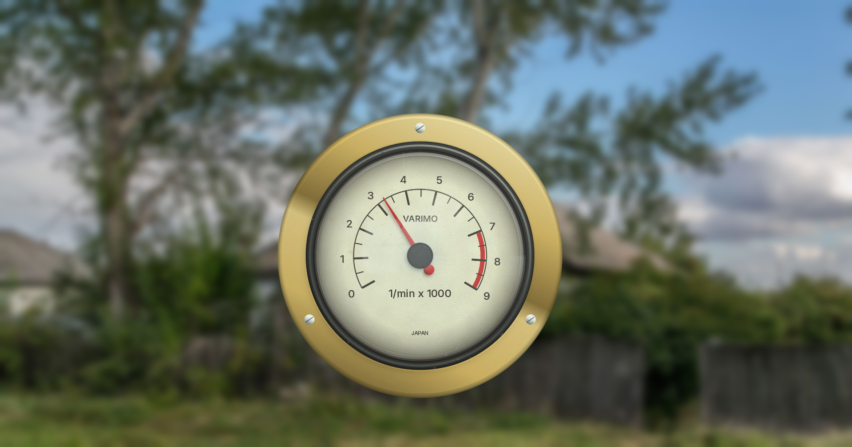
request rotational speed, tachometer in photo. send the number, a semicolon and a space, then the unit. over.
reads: 3250; rpm
